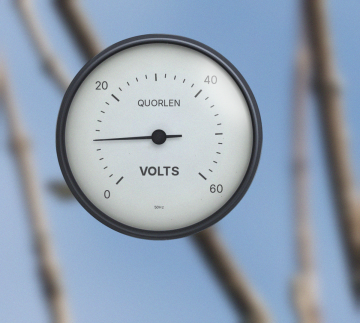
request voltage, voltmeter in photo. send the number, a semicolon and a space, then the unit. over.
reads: 10; V
